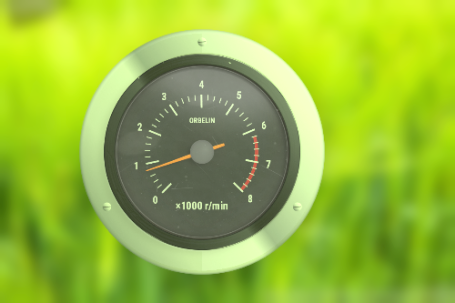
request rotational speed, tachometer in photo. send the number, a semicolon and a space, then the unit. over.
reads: 800; rpm
